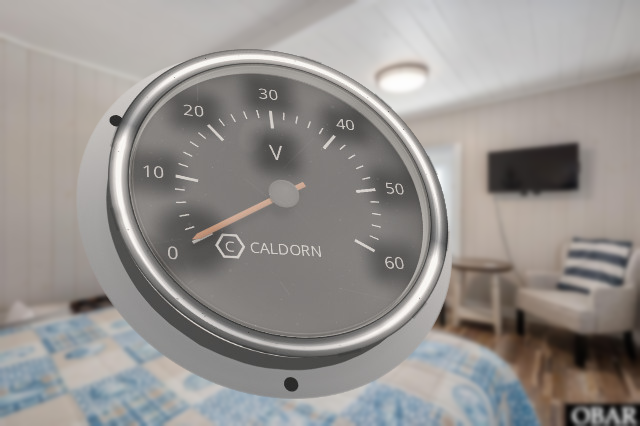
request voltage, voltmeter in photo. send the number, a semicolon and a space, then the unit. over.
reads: 0; V
